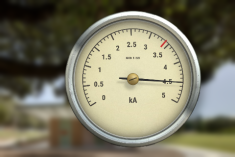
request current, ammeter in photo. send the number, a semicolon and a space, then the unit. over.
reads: 4.5; kA
